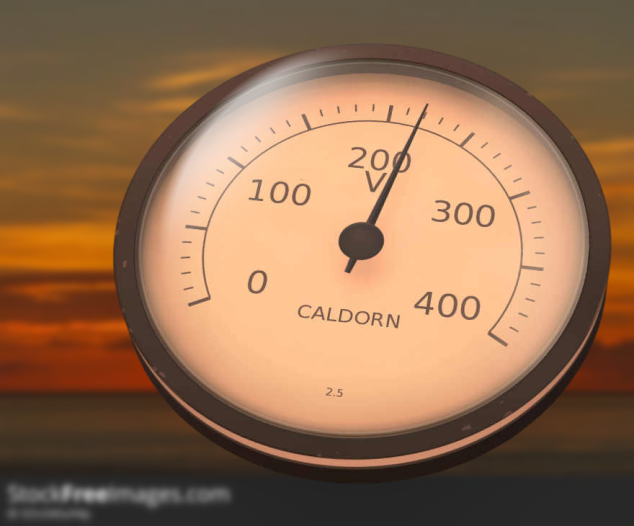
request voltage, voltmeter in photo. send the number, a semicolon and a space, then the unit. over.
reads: 220; V
